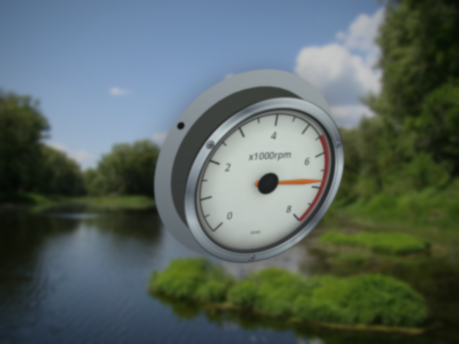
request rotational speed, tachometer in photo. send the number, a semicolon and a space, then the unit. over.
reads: 6750; rpm
